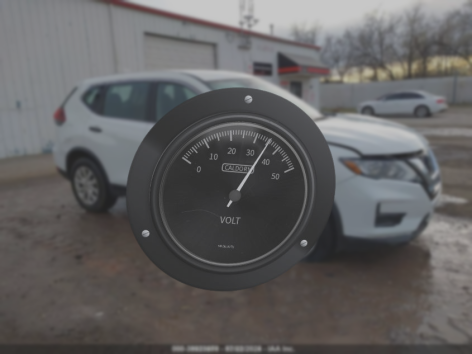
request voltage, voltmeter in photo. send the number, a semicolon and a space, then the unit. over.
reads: 35; V
